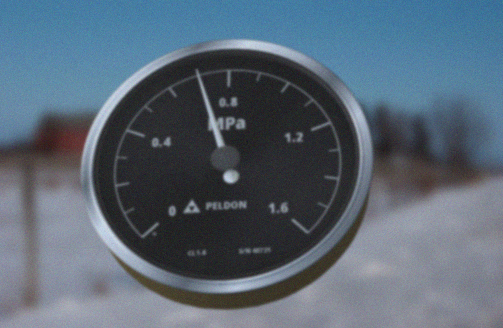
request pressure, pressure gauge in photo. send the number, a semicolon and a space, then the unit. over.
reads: 0.7; MPa
